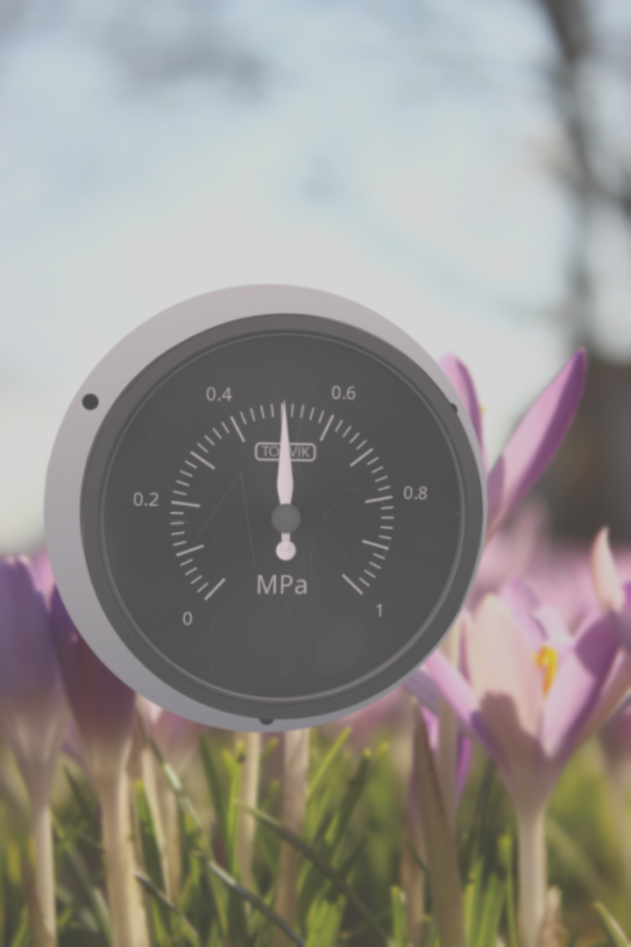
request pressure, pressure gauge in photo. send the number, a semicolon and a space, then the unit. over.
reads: 0.5; MPa
